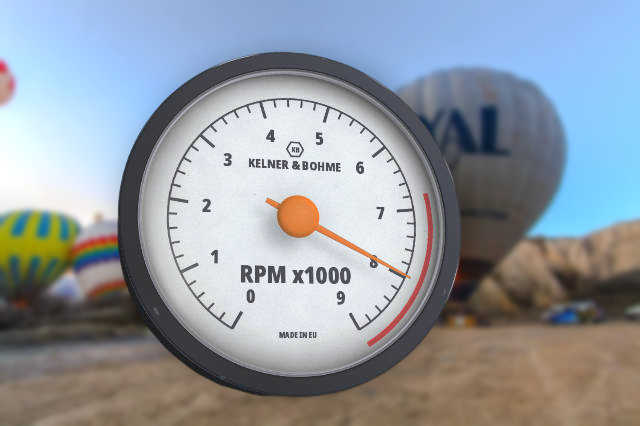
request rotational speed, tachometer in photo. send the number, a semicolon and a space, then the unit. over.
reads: 8000; rpm
